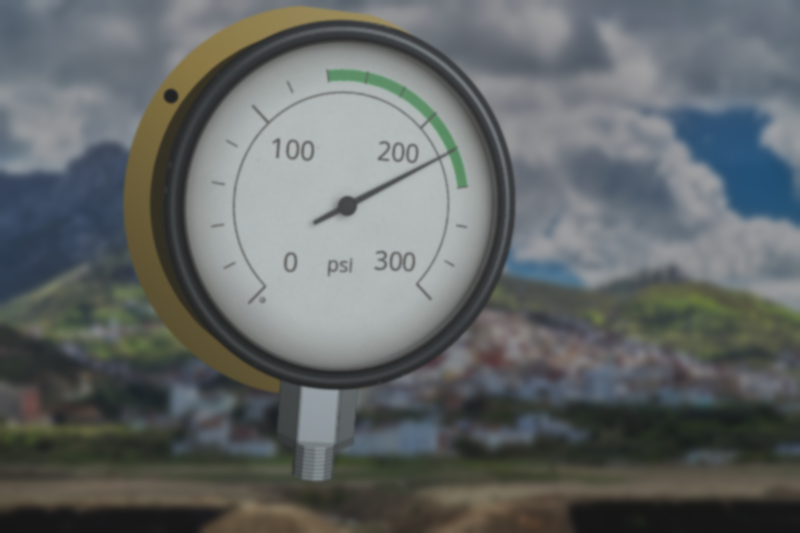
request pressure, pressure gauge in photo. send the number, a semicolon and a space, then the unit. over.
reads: 220; psi
